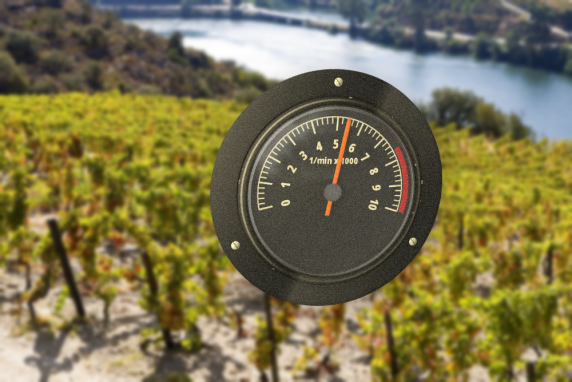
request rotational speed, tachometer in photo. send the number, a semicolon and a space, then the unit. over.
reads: 5400; rpm
